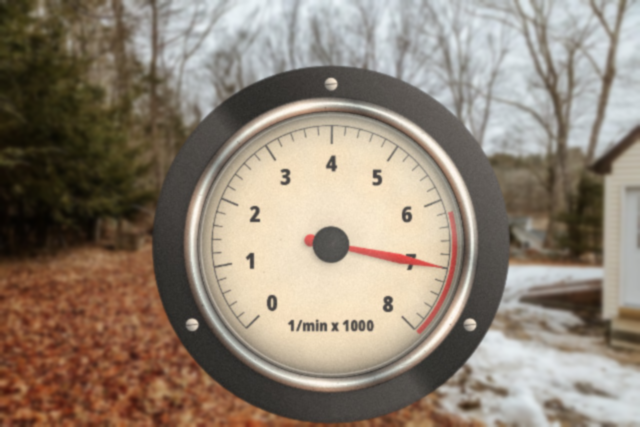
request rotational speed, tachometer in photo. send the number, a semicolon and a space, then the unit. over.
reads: 7000; rpm
